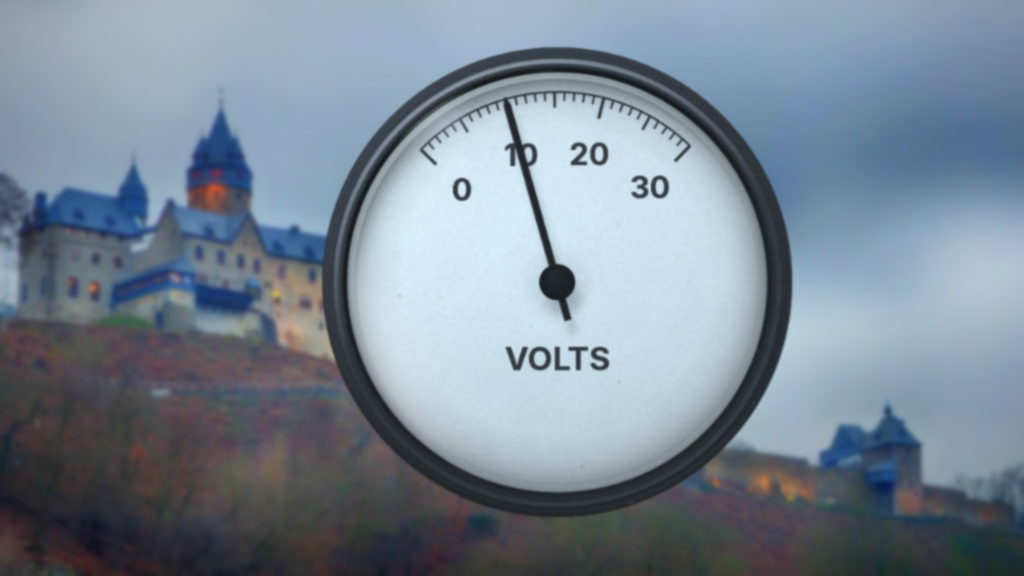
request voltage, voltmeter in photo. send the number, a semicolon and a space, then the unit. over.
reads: 10; V
